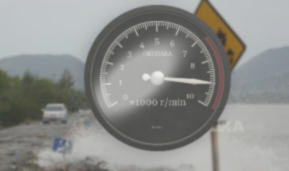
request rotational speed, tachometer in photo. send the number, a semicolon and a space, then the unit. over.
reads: 9000; rpm
